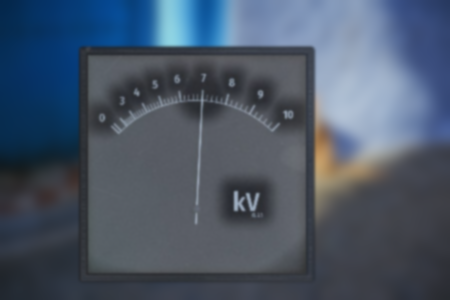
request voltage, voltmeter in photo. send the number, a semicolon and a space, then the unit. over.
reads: 7; kV
